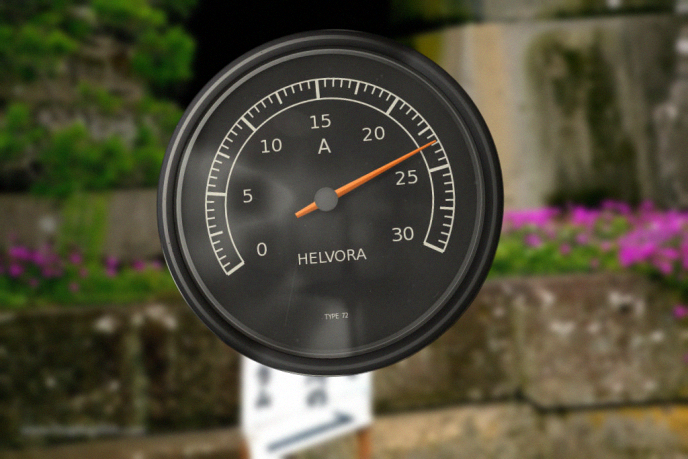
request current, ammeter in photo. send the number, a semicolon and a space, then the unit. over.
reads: 23.5; A
